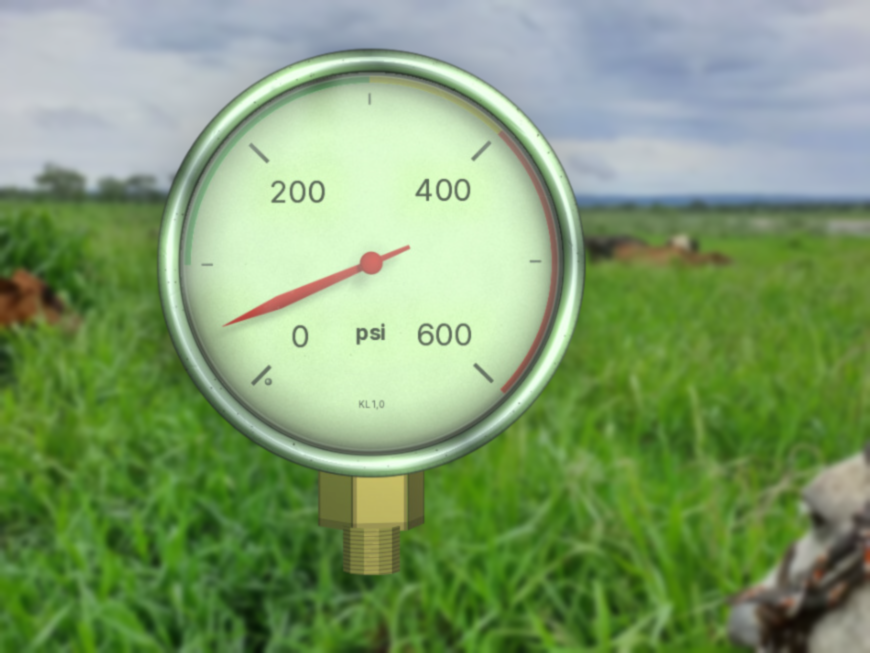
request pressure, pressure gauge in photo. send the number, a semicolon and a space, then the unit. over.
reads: 50; psi
